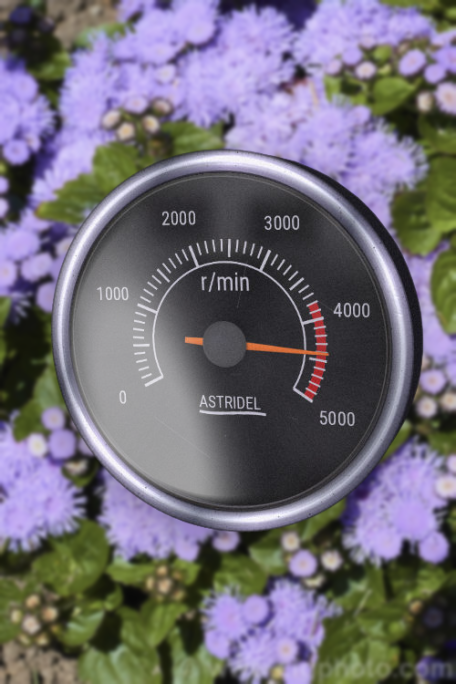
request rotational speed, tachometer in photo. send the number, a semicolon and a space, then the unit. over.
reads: 4400; rpm
